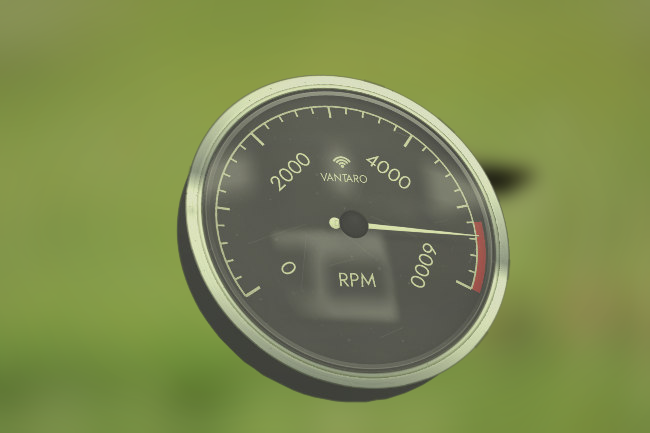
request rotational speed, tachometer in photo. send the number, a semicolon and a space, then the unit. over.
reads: 5400; rpm
